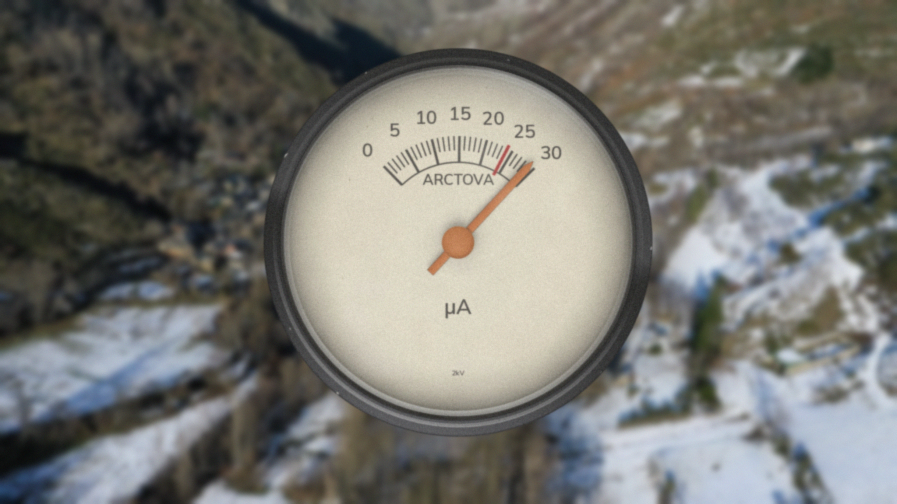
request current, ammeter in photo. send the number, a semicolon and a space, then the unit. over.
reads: 29; µA
